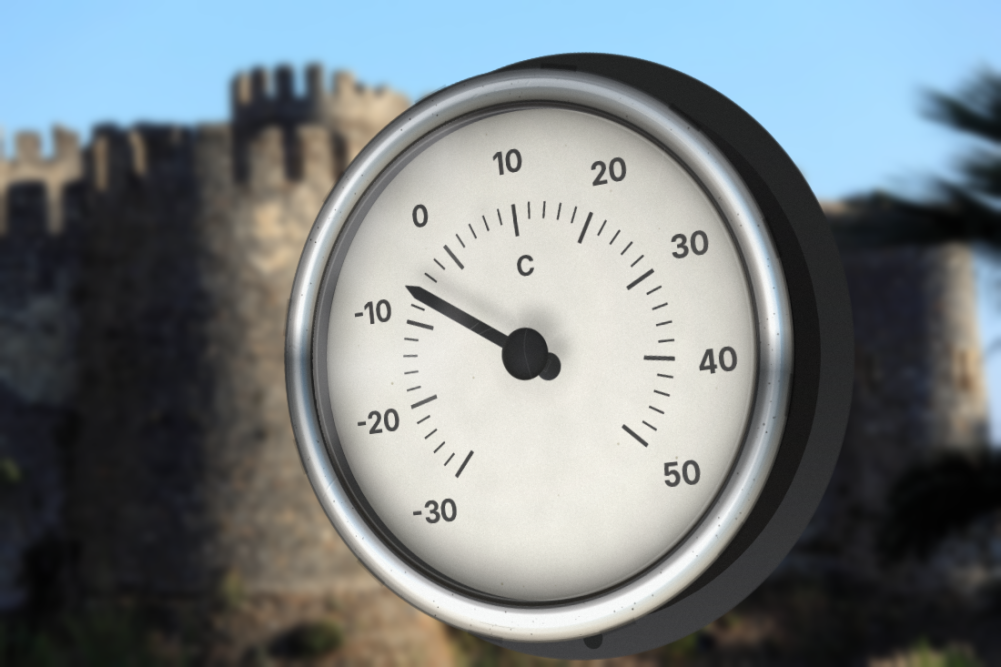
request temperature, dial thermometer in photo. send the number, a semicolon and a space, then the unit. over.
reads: -6; °C
